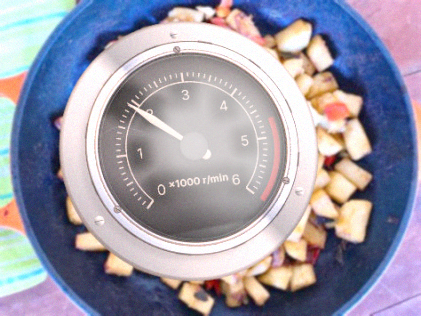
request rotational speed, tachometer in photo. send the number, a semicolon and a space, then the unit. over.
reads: 1900; rpm
